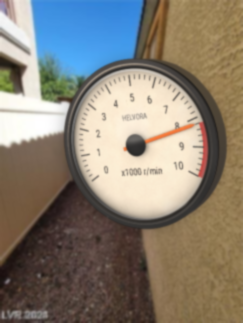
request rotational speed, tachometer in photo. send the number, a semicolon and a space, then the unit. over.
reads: 8200; rpm
